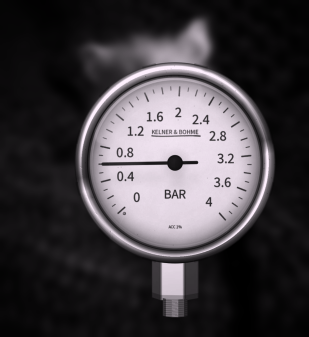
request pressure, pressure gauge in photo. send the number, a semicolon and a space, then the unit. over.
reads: 0.6; bar
